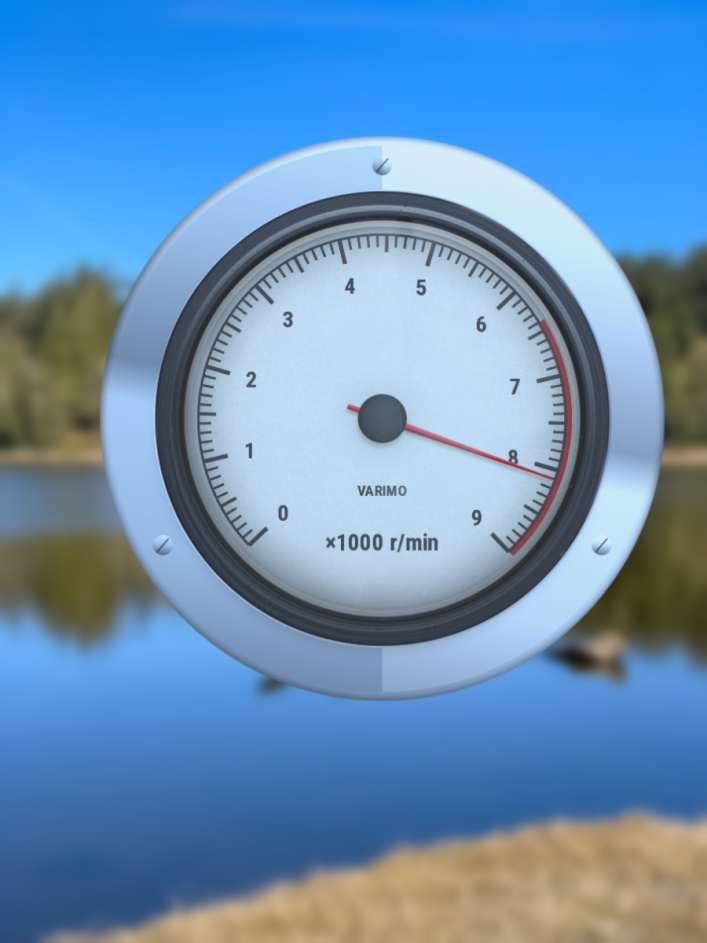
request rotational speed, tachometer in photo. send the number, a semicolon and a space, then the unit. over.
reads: 8100; rpm
